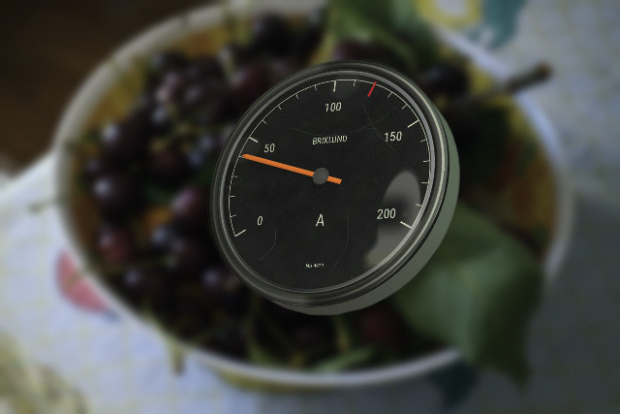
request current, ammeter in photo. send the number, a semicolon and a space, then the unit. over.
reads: 40; A
